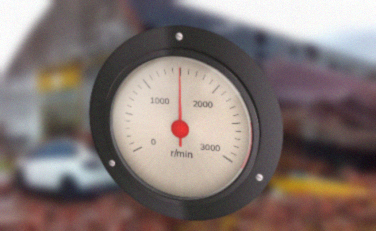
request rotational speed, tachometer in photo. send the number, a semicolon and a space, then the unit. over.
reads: 1500; rpm
